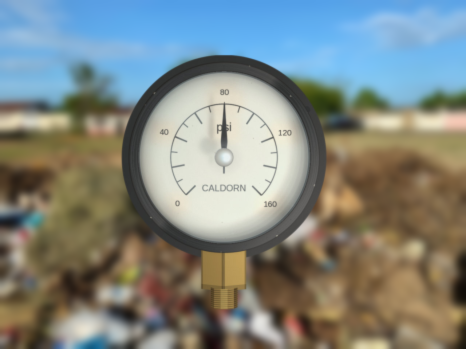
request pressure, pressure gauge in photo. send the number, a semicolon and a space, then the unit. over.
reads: 80; psi
